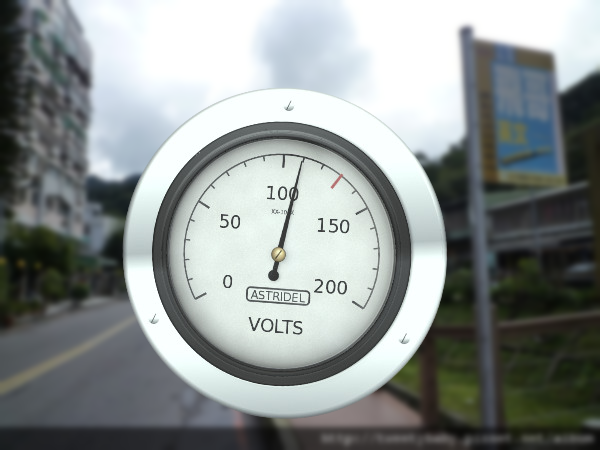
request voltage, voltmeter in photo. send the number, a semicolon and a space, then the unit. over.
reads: 110; V
